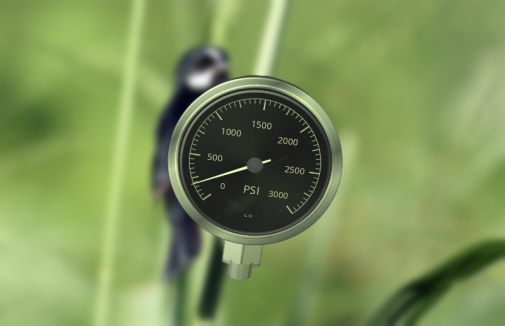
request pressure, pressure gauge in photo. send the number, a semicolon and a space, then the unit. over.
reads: 200; psi
